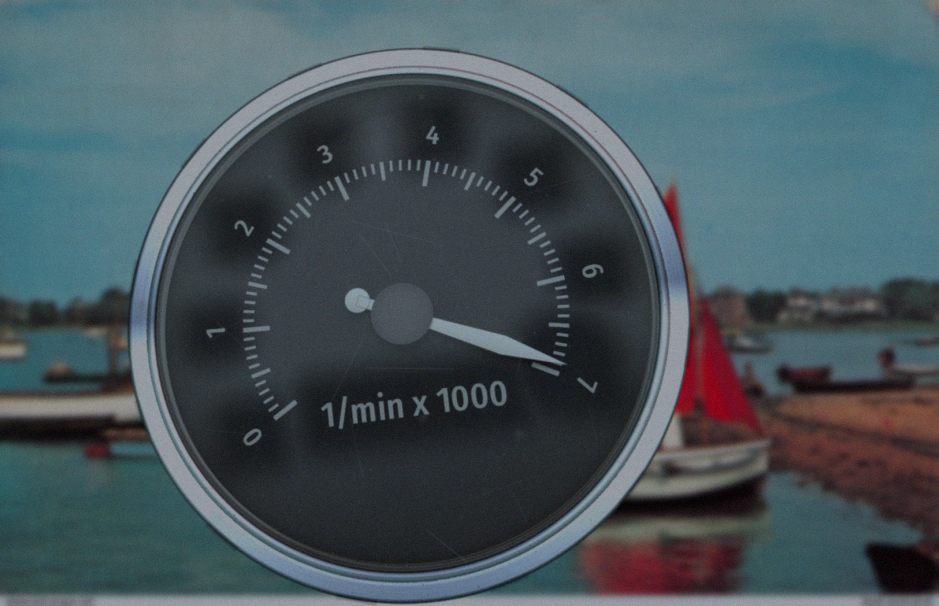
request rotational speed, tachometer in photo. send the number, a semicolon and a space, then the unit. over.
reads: 6900; rpm
